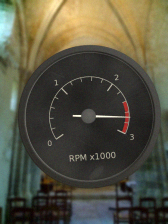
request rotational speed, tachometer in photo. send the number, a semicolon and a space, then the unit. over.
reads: 2700; rpm
